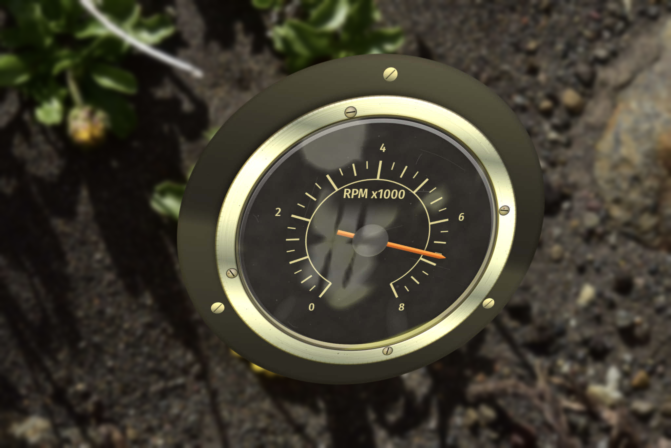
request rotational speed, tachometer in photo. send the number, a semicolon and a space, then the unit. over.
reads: 6750; rpm
